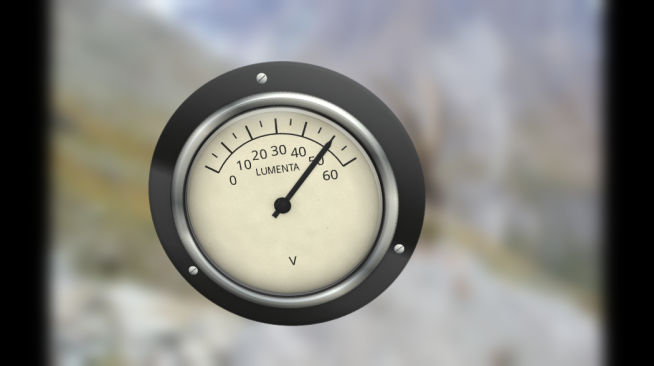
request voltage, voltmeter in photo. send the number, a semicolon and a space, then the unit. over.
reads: 50; V
